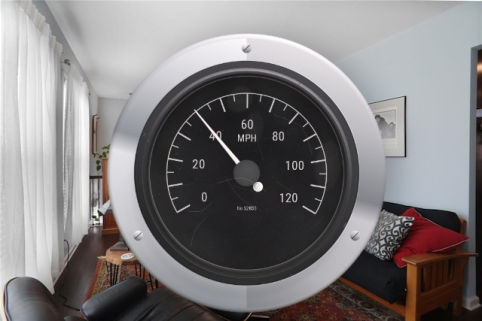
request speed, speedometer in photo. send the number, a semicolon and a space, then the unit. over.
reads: 40; mph
